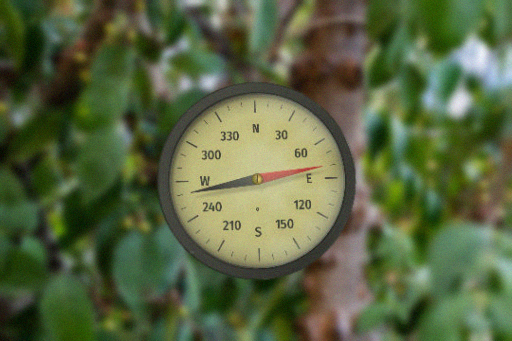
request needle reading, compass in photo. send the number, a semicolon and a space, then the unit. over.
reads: 80; °
